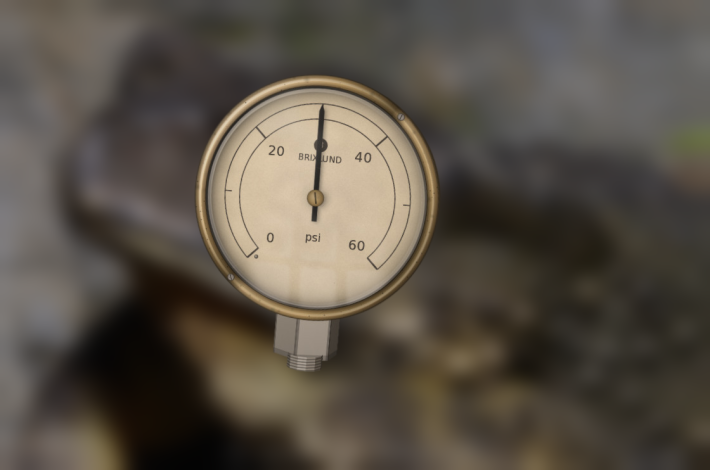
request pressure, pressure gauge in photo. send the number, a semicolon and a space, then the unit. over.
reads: 30; psi
